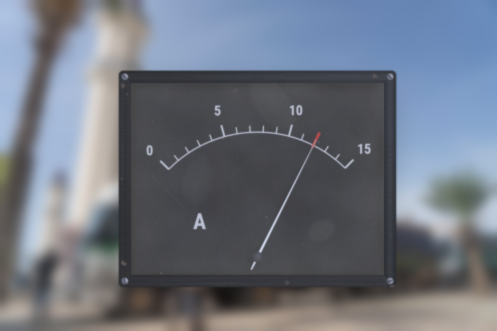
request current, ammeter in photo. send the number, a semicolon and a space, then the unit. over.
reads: 12; A
